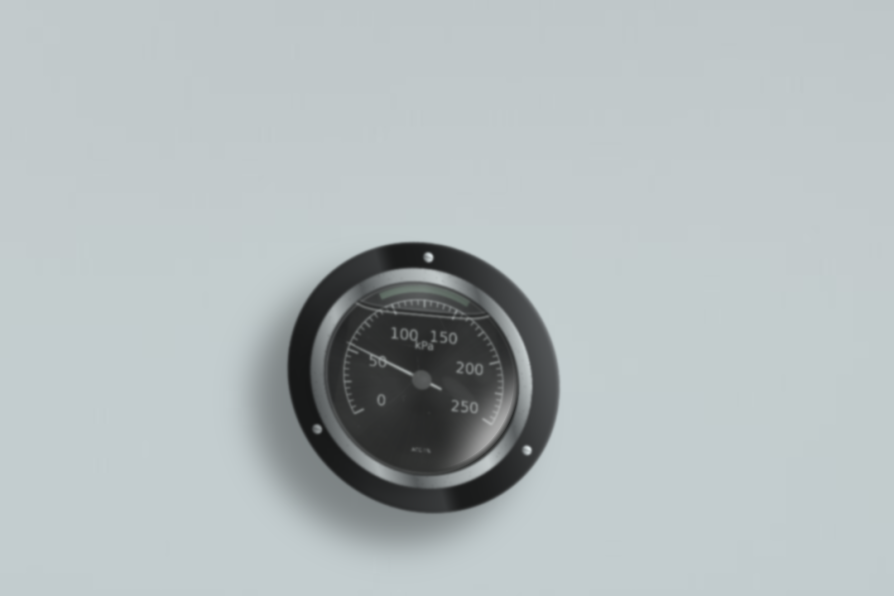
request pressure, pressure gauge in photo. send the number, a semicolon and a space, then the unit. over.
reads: 55; kPa
